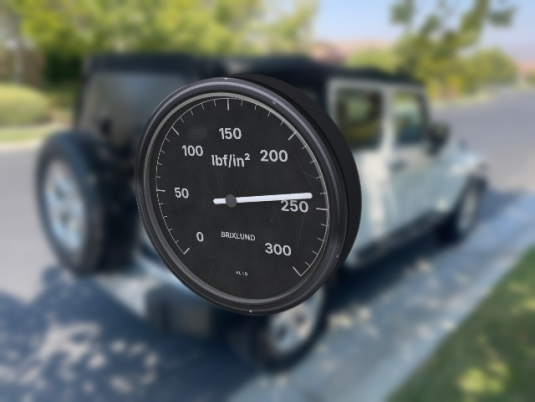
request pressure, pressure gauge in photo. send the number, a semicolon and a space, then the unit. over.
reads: 240; psi
